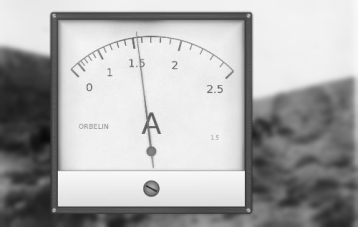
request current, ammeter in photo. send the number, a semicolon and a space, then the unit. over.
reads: 1.55; A
